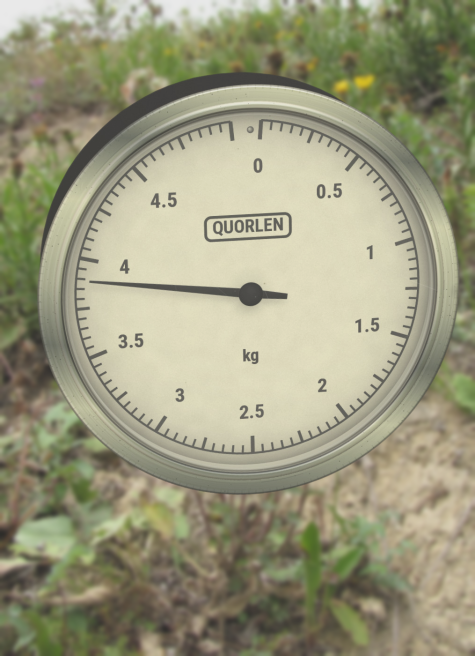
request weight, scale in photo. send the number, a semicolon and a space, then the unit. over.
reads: 3.9; kg
